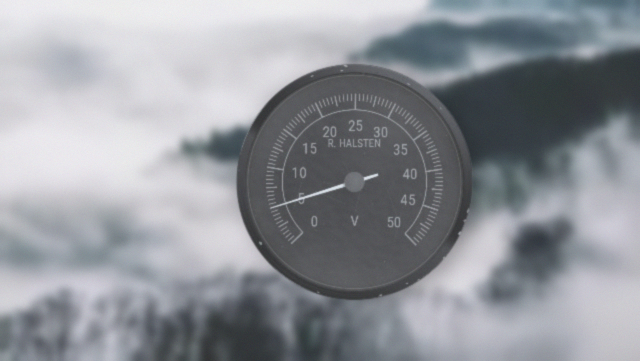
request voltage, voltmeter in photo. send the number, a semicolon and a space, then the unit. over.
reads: 5; V
